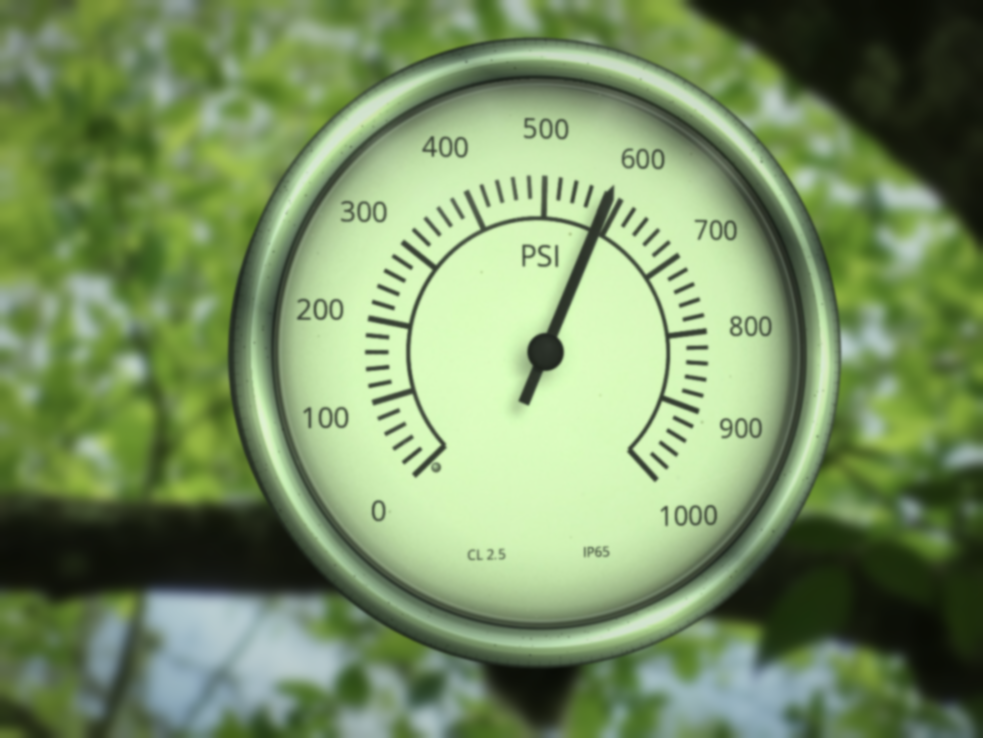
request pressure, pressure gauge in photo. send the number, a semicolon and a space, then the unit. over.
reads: 580; psi
